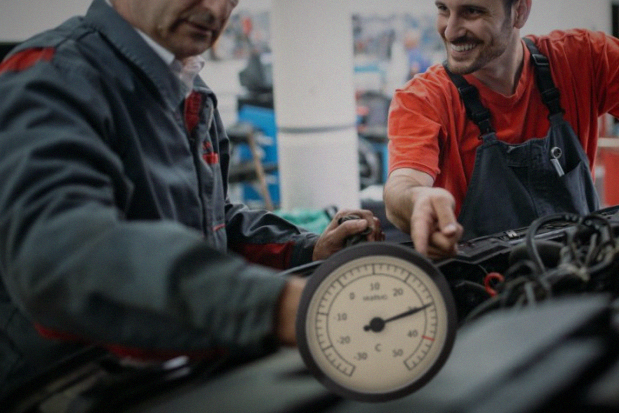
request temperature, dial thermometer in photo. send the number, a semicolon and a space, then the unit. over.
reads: 30; °C
